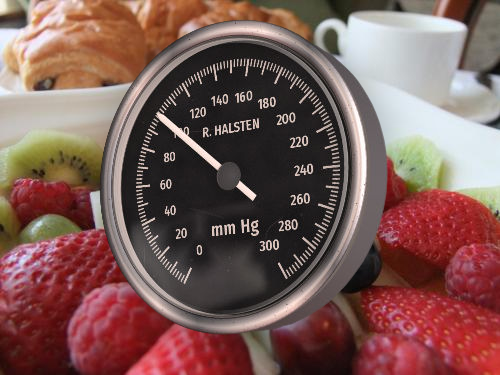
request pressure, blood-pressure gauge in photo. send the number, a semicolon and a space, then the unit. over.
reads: 100; mmHg
